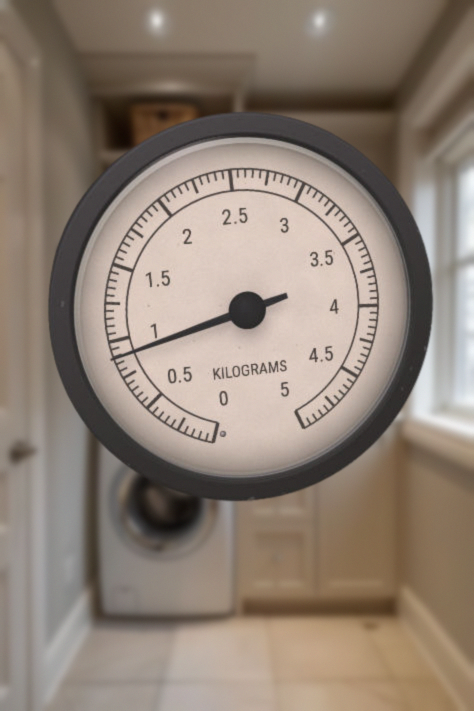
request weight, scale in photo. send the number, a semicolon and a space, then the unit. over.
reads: 0.9; kg
